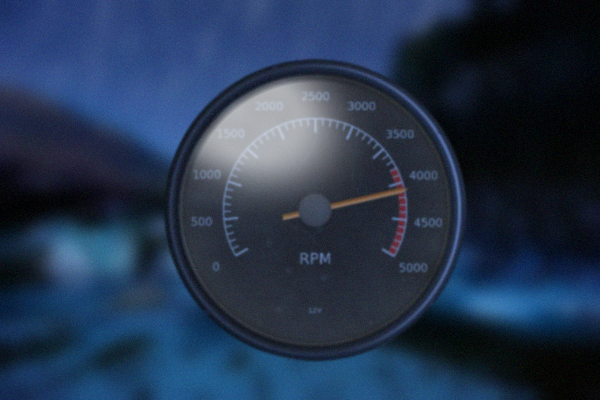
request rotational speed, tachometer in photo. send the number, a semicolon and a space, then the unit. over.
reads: 4100; rpm
